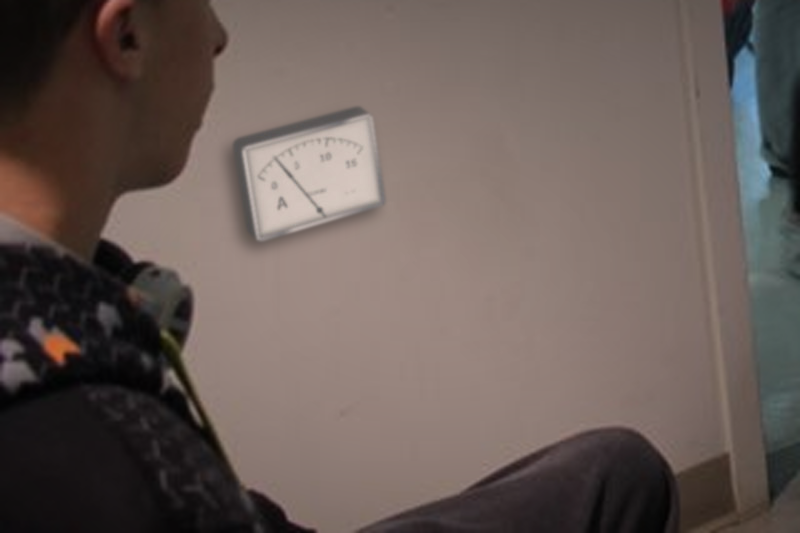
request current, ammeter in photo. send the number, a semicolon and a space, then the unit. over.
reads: 3; A
